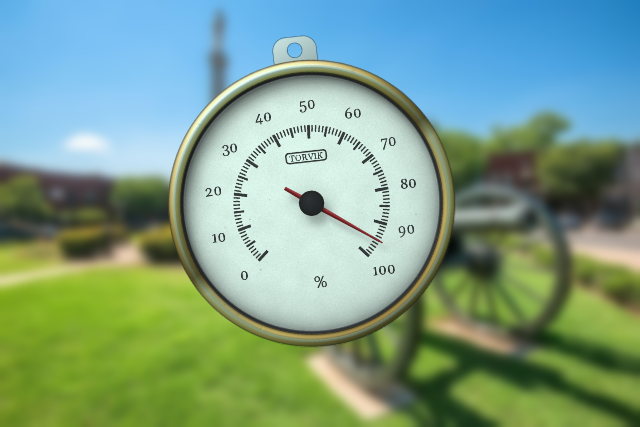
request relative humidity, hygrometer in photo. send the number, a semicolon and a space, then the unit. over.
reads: 95; %
